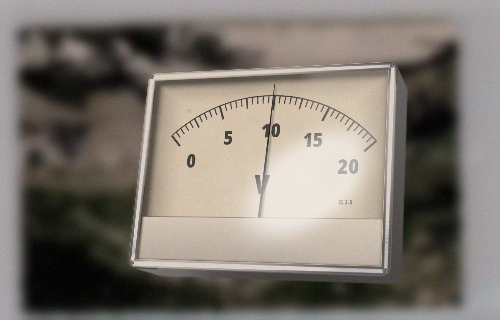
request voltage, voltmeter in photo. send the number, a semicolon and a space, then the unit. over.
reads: 10; V
